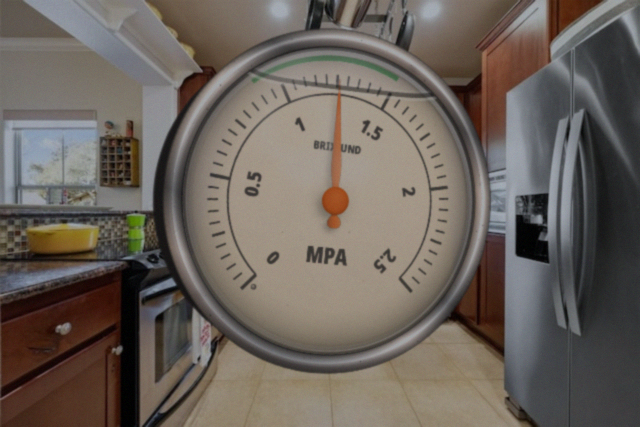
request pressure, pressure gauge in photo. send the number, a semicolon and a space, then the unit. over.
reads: 1.25; MPa
